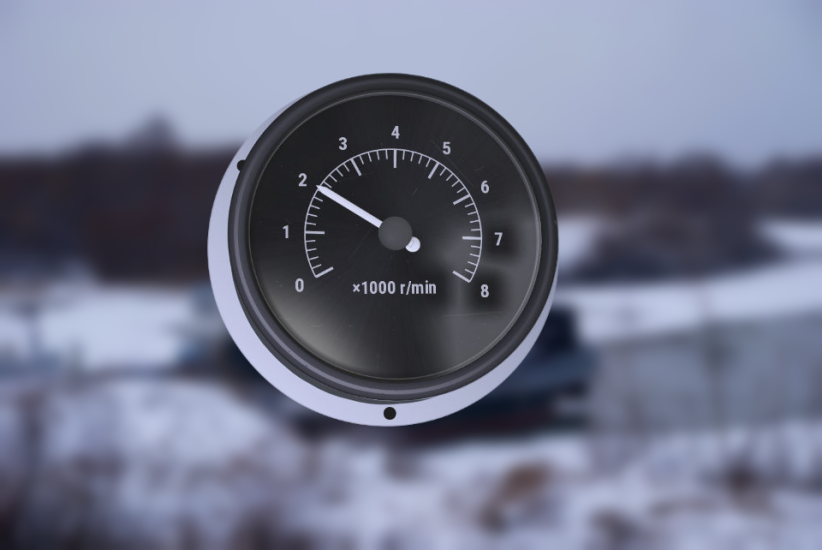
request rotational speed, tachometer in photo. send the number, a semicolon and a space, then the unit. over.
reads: 2000; rpm
